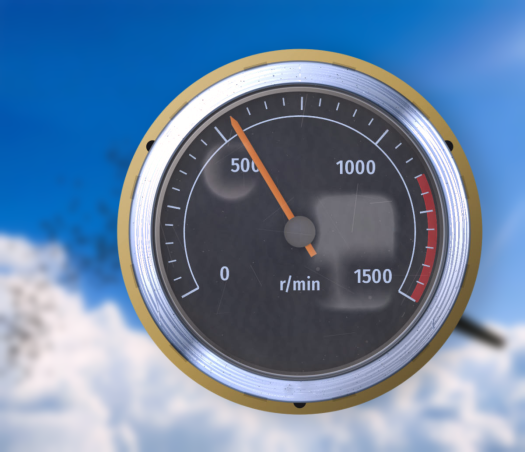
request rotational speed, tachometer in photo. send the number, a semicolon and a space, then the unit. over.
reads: 550; rpm
